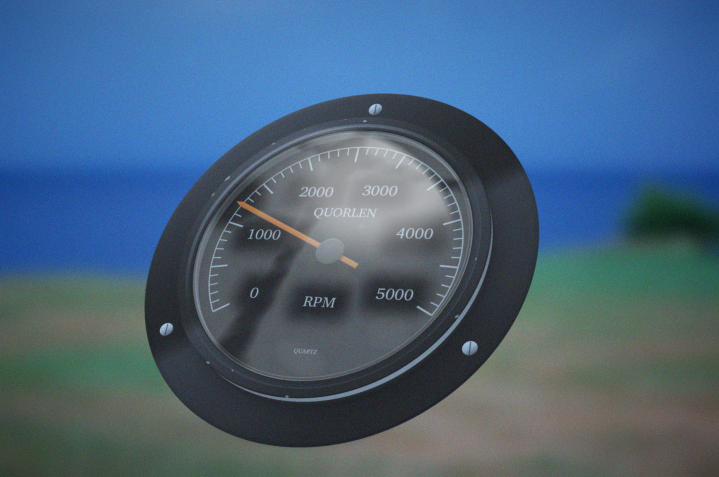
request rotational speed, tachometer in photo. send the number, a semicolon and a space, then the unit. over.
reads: 1200; rpm
